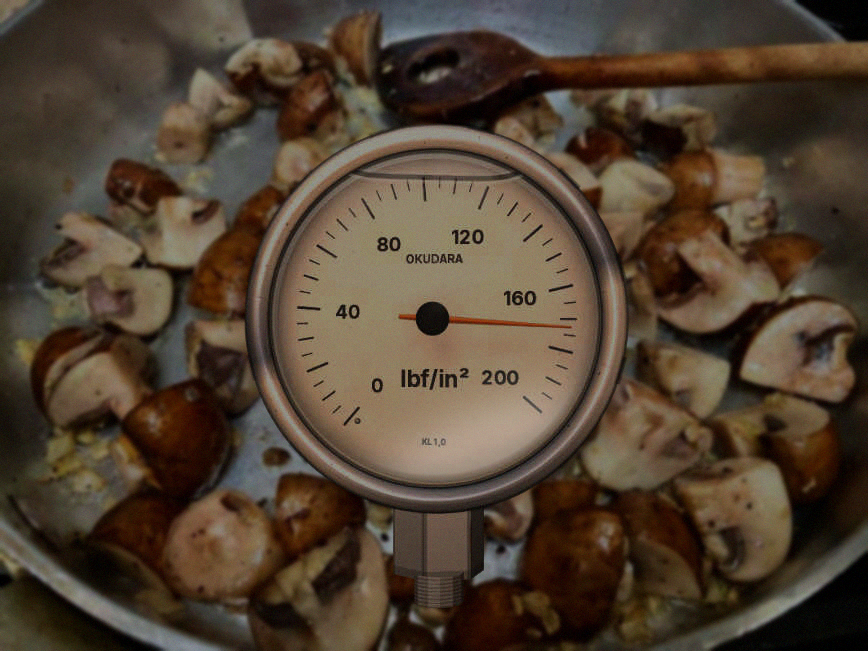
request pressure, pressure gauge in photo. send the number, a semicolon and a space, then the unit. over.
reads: 172.5; psi
